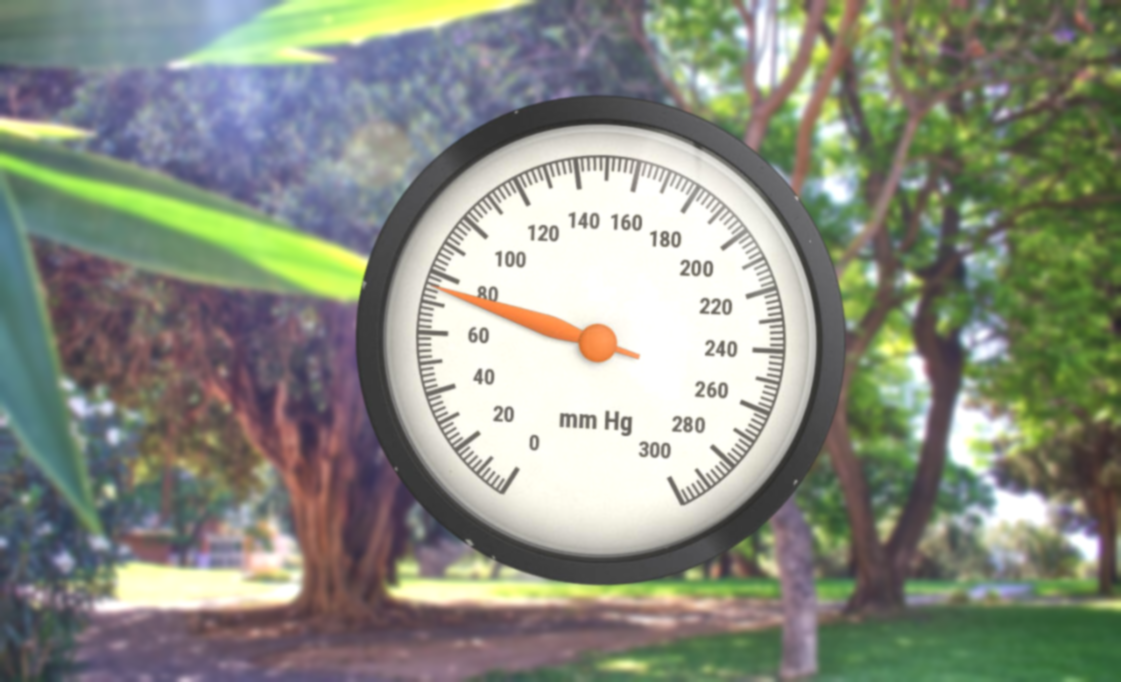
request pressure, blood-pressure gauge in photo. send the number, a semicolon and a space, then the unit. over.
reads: 76; mmHg
